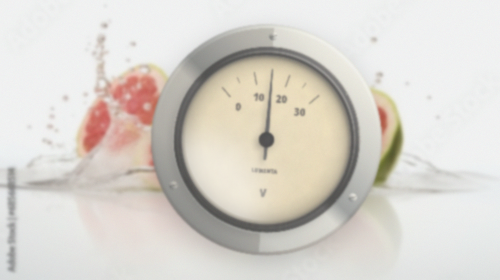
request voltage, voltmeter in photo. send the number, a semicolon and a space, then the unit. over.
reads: 15; V
